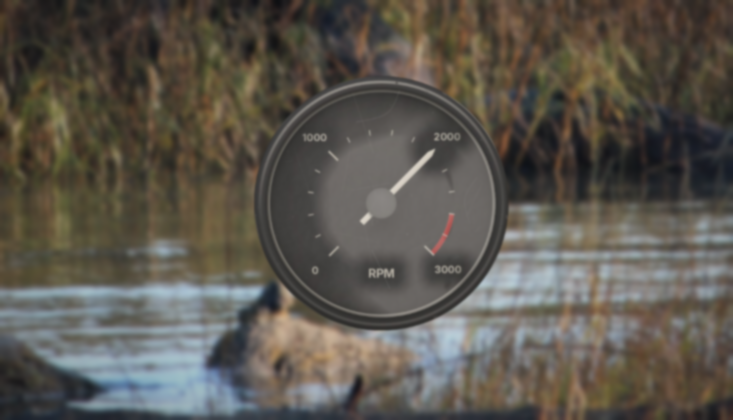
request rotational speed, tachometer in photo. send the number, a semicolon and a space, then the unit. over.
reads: 2000; rpm
